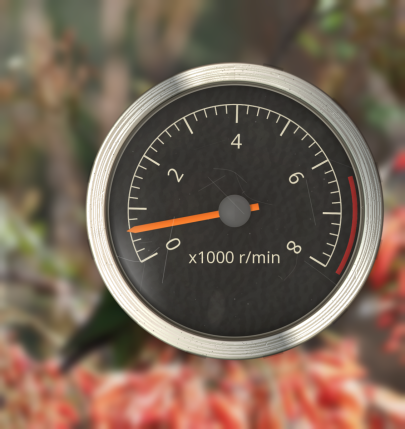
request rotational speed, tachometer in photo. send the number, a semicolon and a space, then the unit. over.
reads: 600; rpm
